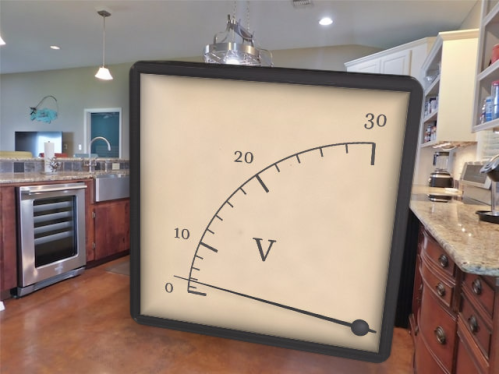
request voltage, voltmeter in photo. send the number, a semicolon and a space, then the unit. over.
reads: 4; V
